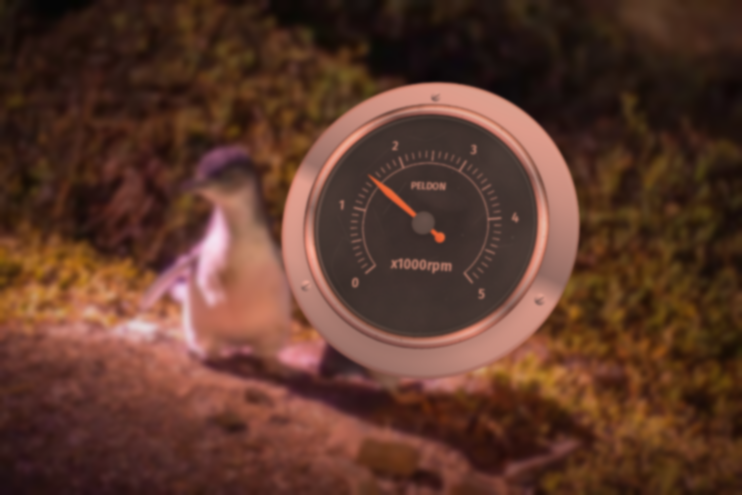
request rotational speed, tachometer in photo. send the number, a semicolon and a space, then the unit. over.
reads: 1500; rpm
